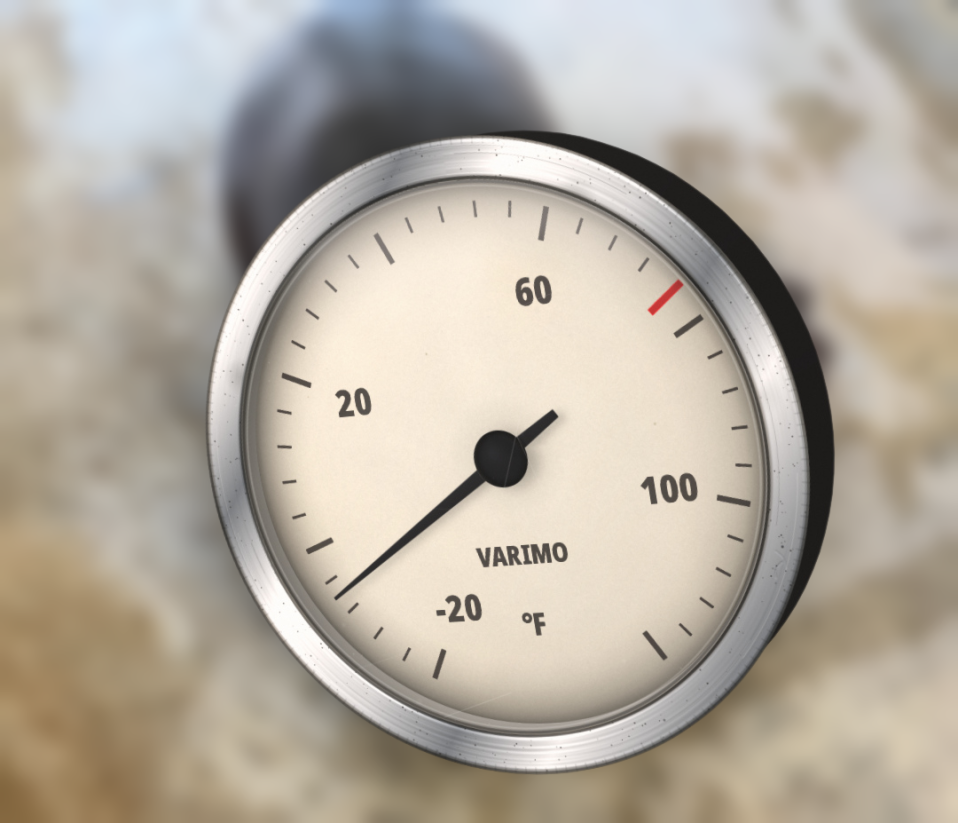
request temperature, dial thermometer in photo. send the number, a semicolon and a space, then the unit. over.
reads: -6; °F
